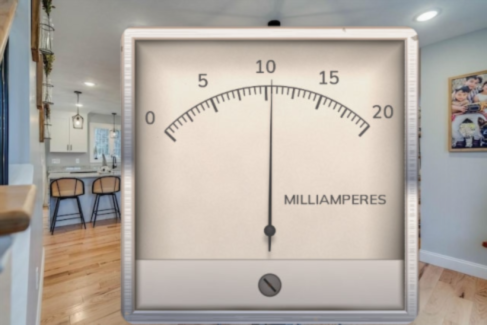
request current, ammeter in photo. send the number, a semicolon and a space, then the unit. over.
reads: 10.5; mA
